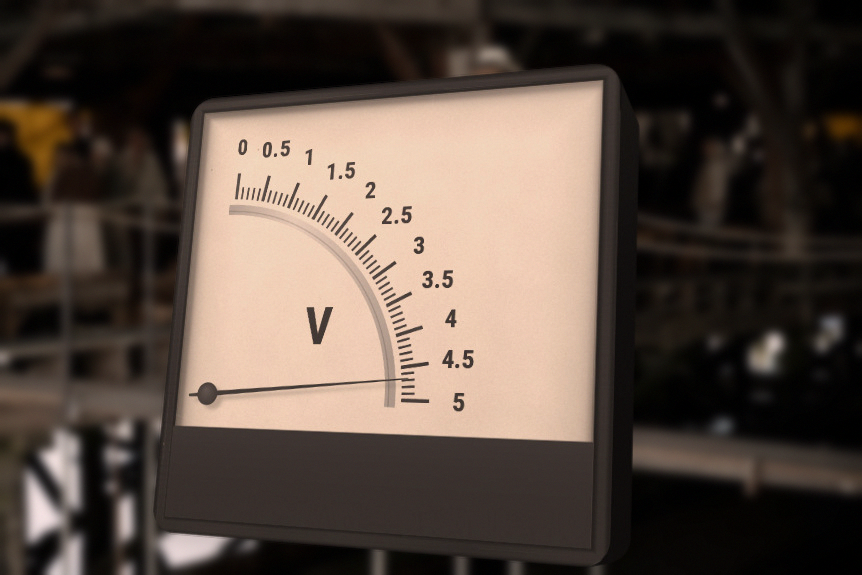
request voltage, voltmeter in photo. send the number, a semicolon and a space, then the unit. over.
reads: 4.7; V
